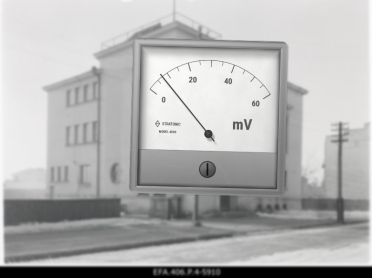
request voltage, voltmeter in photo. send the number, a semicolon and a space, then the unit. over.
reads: 7.5; mV
